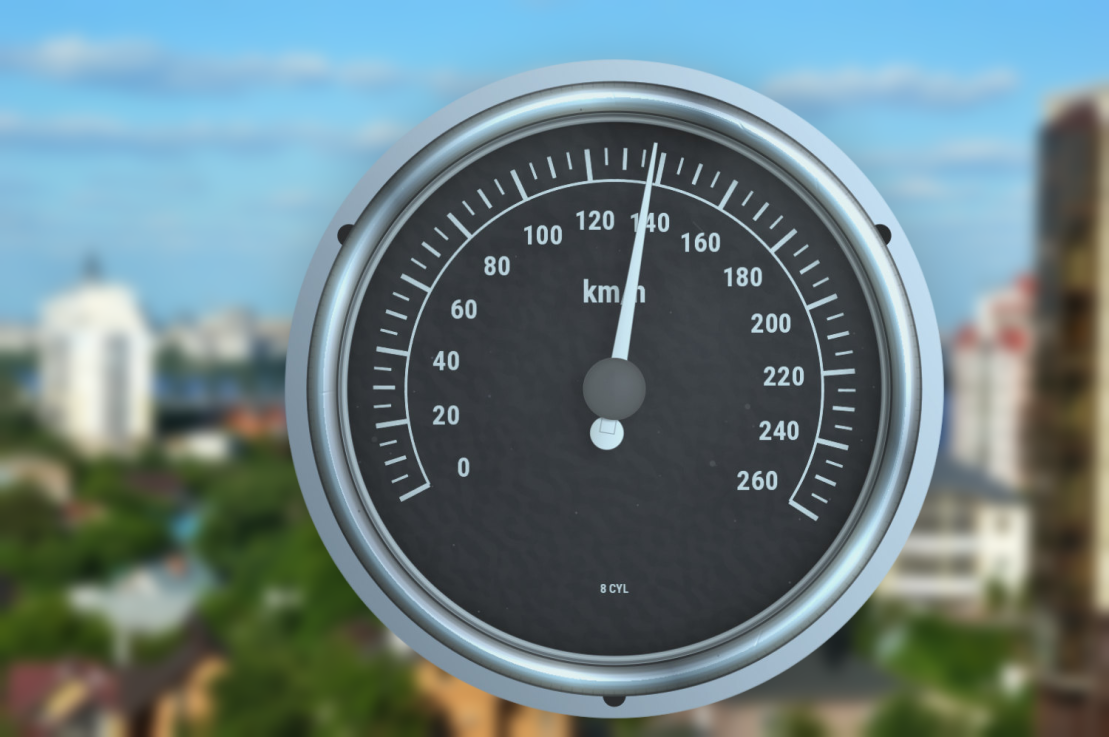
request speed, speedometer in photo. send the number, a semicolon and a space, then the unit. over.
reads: 137.5; km/h
